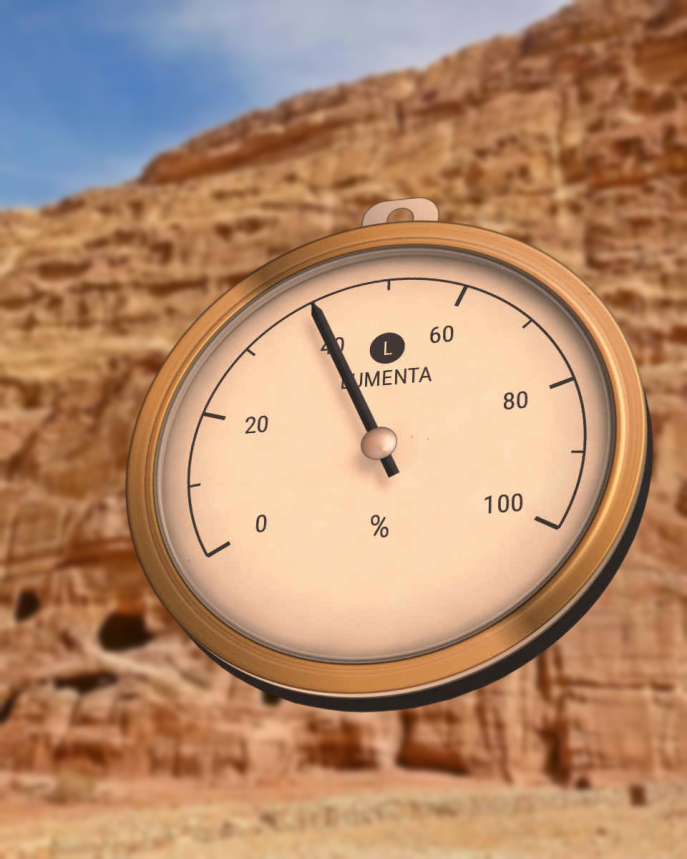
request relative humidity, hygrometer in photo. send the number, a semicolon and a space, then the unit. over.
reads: 40; %
